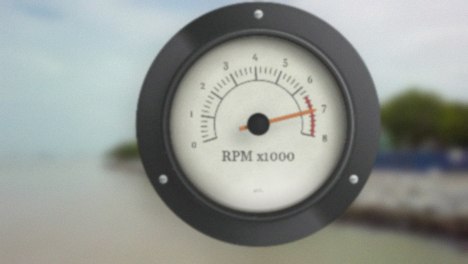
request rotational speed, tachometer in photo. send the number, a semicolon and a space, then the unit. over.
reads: 7000; rpm
